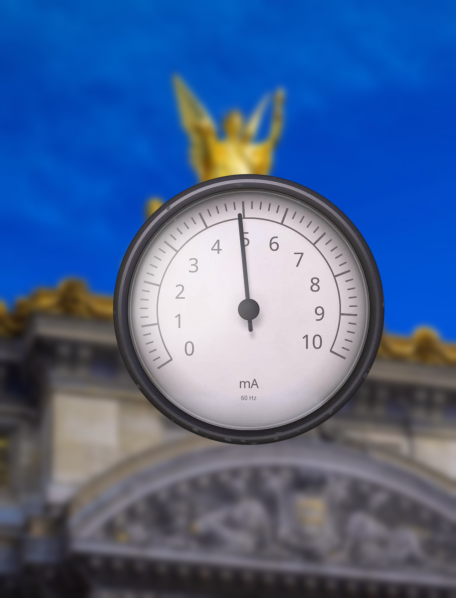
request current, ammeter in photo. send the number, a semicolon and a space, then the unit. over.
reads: 4.9; mA
